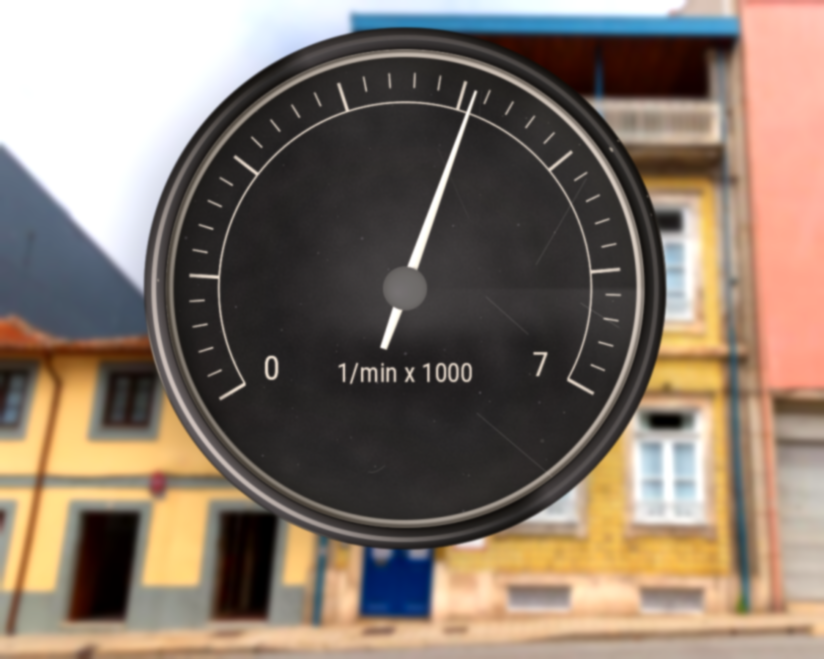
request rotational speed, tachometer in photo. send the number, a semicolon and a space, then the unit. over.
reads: 4100; rpm
